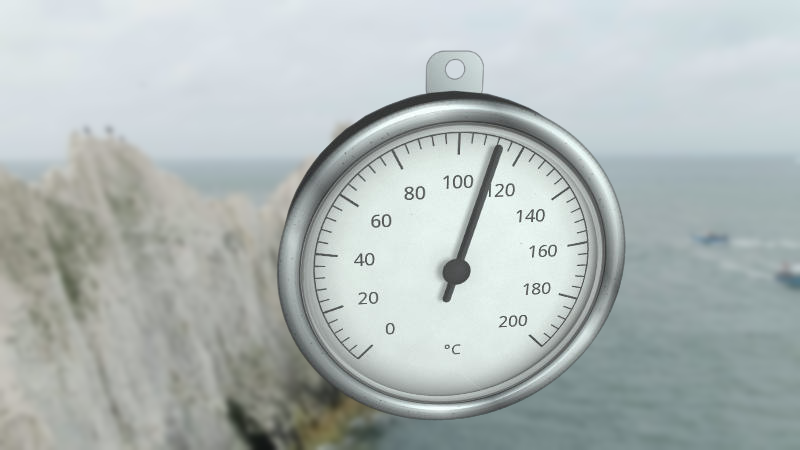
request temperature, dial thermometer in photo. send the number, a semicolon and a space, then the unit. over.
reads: 112; °C
